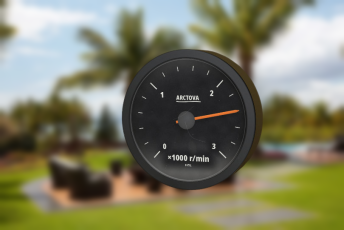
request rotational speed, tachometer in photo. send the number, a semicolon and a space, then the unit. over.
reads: 2400; rpm
